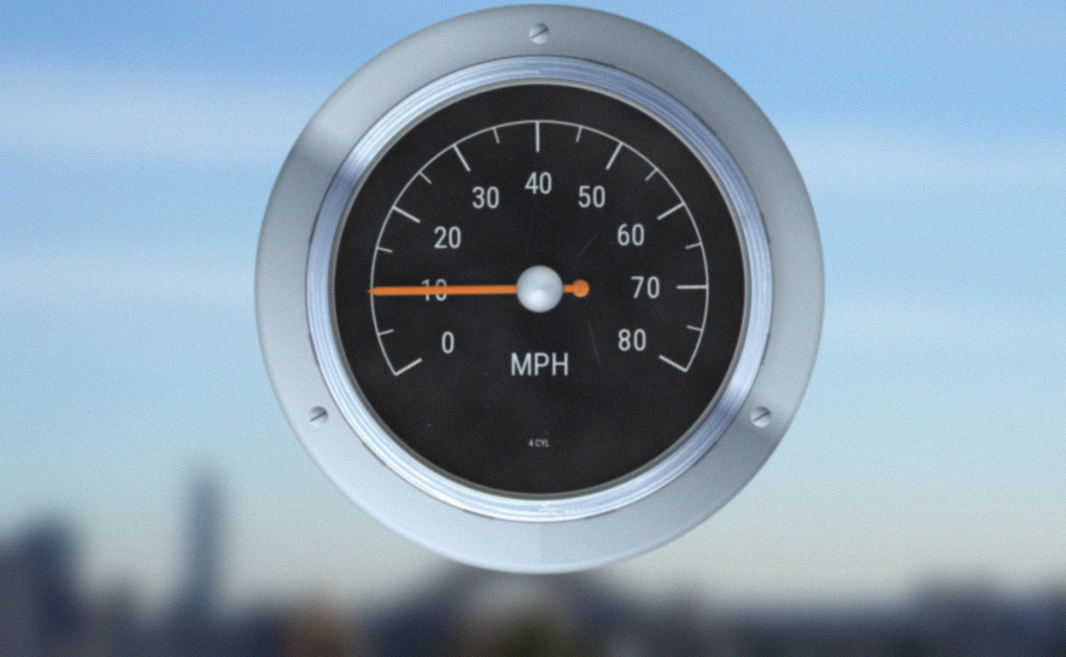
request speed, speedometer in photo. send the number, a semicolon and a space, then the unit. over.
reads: 10; mph
